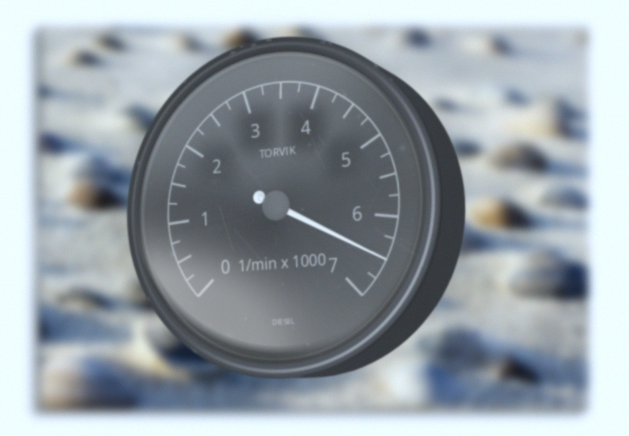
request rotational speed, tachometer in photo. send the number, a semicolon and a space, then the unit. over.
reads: 6500; rpm
